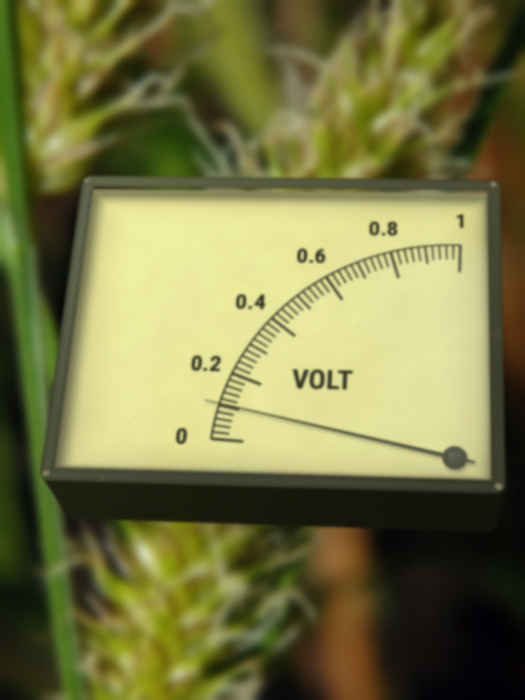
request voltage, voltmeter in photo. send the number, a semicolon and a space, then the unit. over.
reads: 0.1; V
